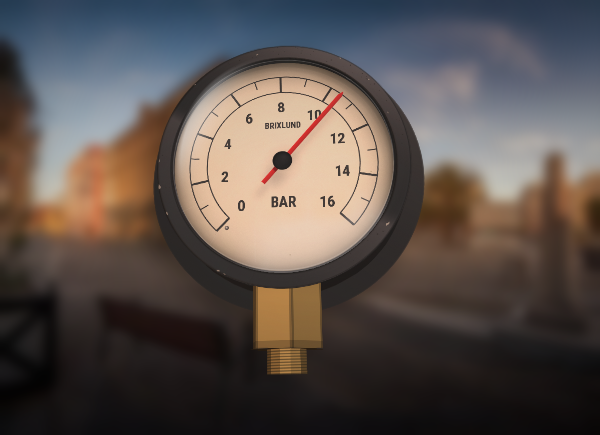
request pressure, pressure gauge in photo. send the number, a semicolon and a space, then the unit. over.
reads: 10.5; bar
